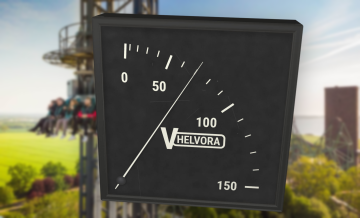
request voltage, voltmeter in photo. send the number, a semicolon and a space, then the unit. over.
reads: 70; V
